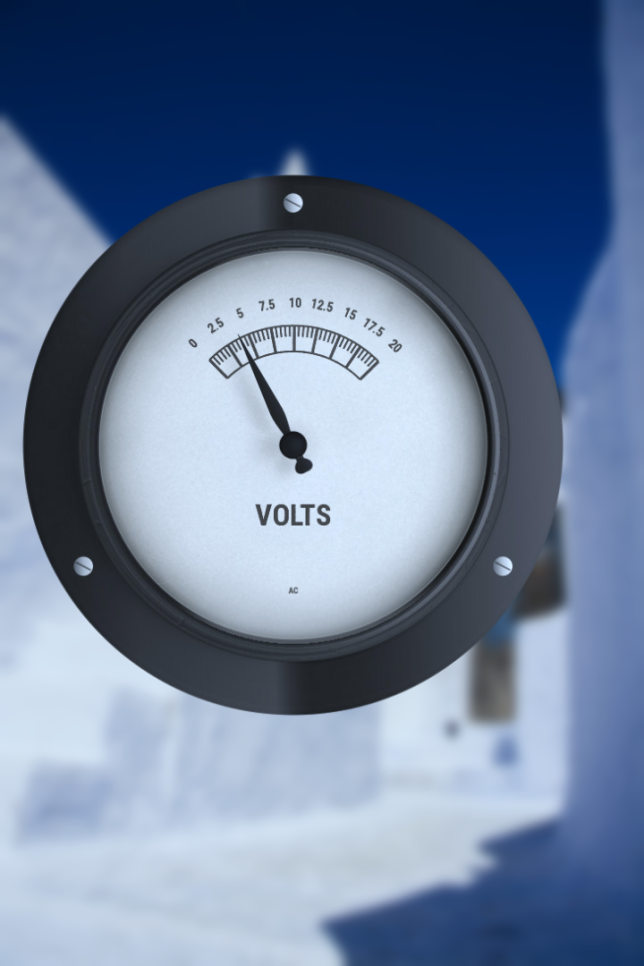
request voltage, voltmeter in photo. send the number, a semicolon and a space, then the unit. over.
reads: 4; V
